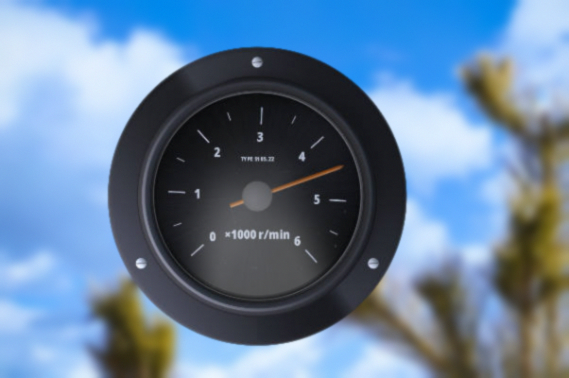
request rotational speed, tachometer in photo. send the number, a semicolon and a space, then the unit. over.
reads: 4500; rpm
